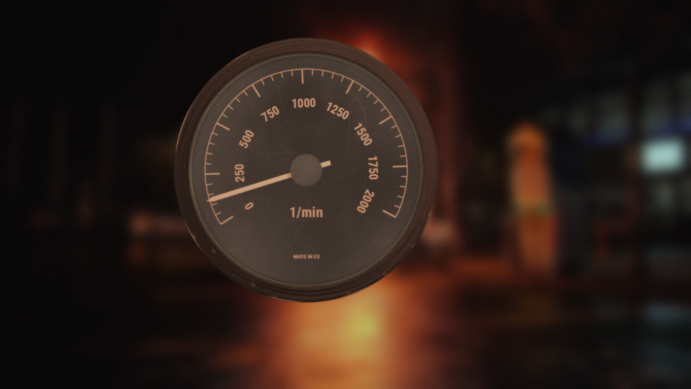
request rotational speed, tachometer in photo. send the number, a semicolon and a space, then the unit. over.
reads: 125; rpm
